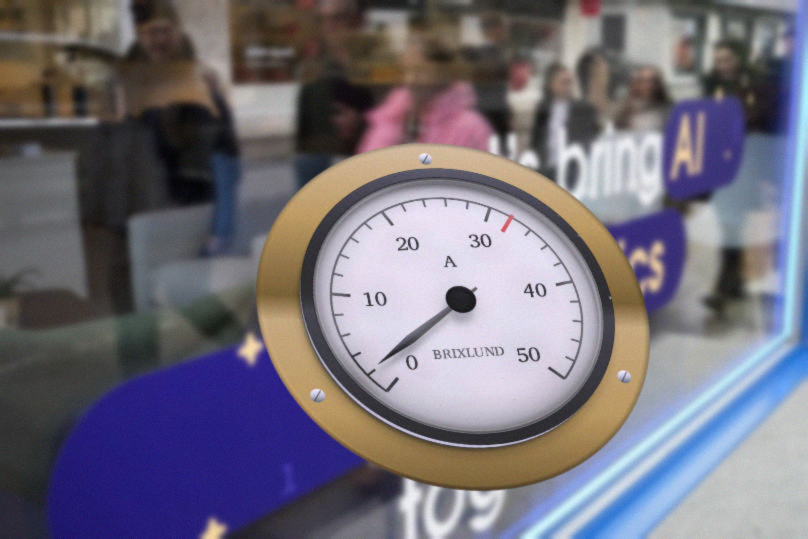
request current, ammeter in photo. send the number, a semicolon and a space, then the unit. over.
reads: 2; A
